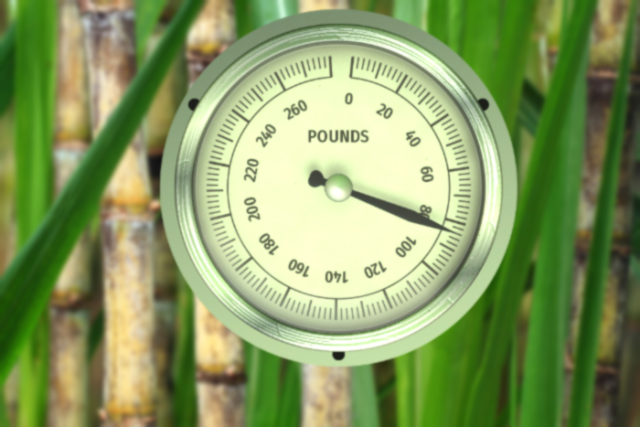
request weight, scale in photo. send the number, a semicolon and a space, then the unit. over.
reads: 84; lb
